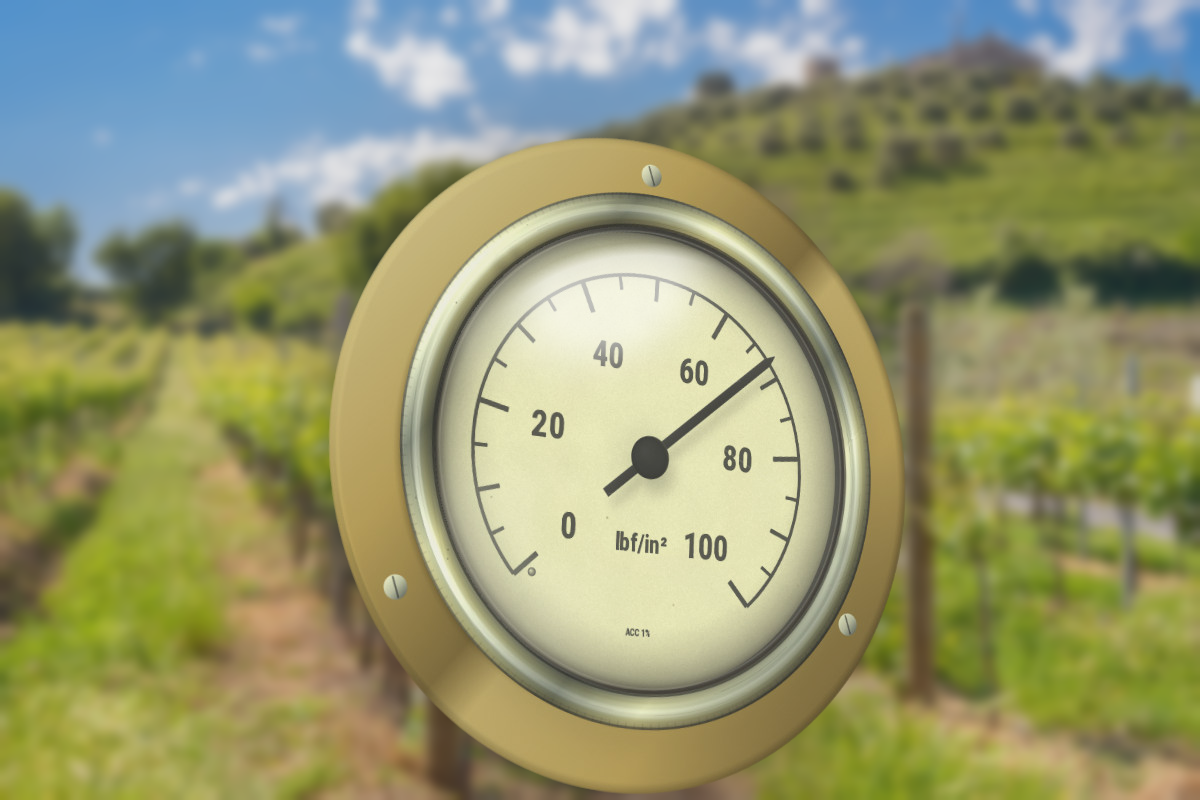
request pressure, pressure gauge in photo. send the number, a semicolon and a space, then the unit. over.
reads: 67.5; psi
